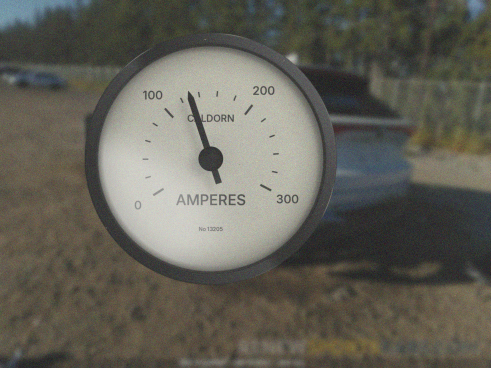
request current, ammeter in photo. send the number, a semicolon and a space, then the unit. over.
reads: 130; A
